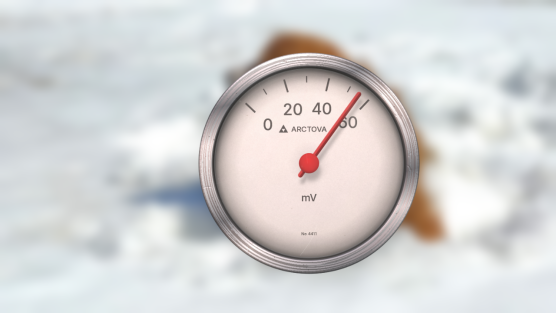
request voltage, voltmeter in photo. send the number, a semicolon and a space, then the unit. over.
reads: 55; mV
